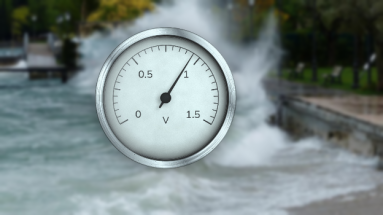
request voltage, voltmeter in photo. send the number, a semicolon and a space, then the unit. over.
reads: 0.95; V
